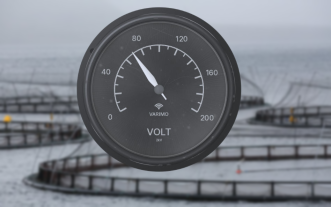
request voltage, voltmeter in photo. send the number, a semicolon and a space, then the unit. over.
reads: 70; V
